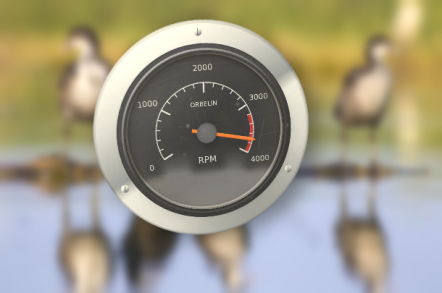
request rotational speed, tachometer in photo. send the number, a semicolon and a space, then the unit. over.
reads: 3700; rpm
